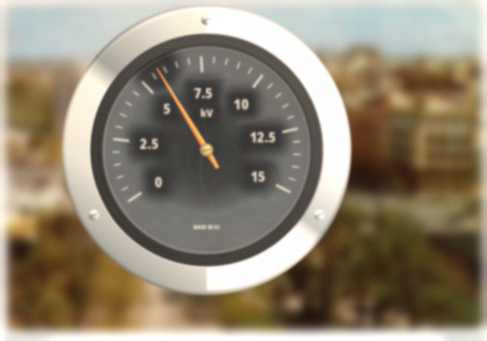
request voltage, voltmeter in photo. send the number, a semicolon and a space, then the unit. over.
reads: 5.75; kV
